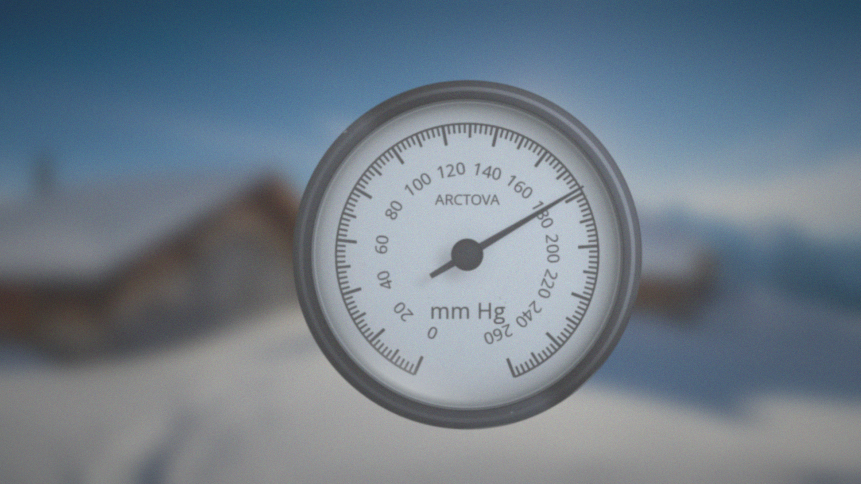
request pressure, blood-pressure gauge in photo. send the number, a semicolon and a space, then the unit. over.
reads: 178; mmHg
